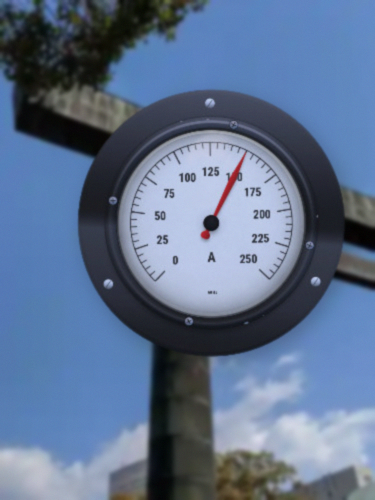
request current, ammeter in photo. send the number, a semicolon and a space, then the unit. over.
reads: 150; A
